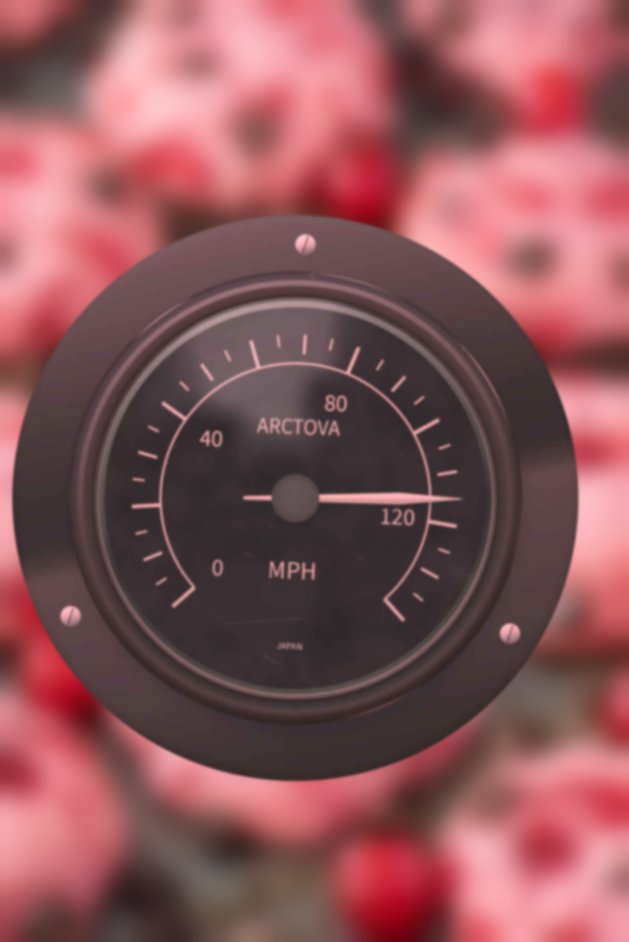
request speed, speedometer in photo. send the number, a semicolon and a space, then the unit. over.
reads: 115; mph
